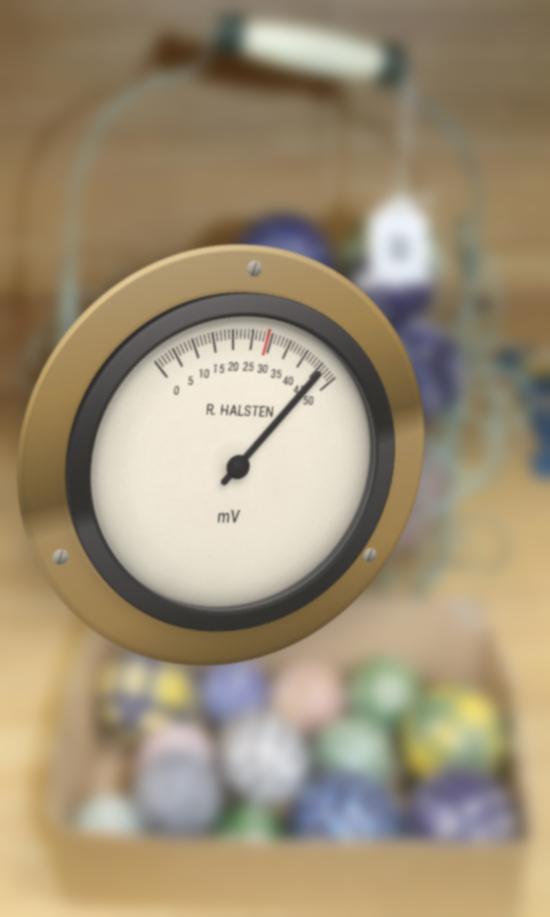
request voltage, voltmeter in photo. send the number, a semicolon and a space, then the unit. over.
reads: 45; mV
